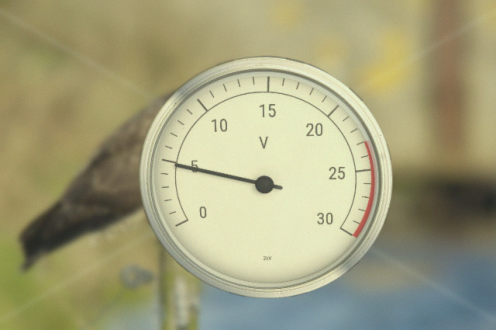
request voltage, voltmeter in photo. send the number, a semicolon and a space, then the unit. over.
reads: 5; V
